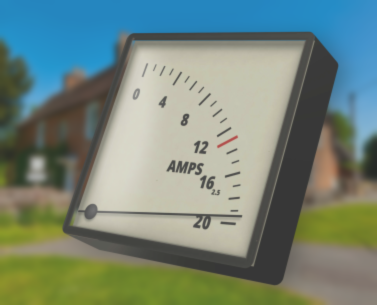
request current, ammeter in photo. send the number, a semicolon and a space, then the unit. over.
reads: 19.5; A
